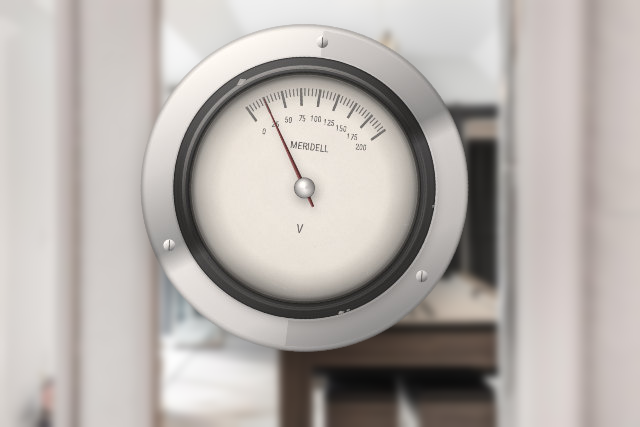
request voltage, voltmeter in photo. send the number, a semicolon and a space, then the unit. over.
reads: 25; V
